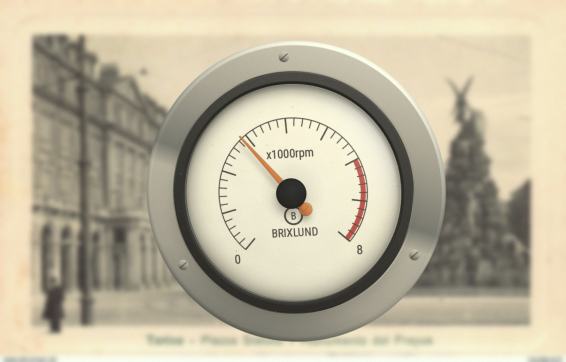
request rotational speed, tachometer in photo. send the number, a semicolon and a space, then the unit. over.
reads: 2900; rpm
